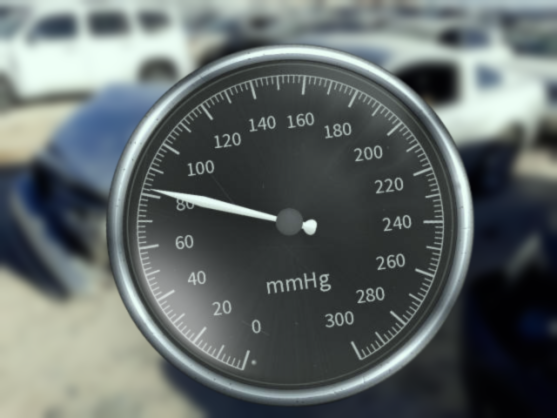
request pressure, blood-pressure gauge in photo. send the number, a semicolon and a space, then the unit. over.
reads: 82; mmHg
